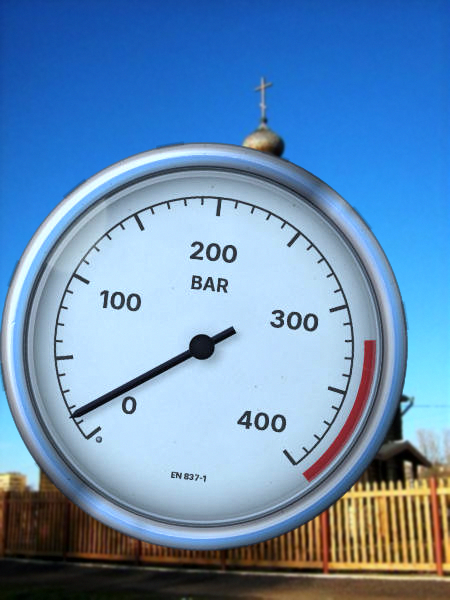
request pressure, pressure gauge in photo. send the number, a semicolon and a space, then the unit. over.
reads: 15; bar
